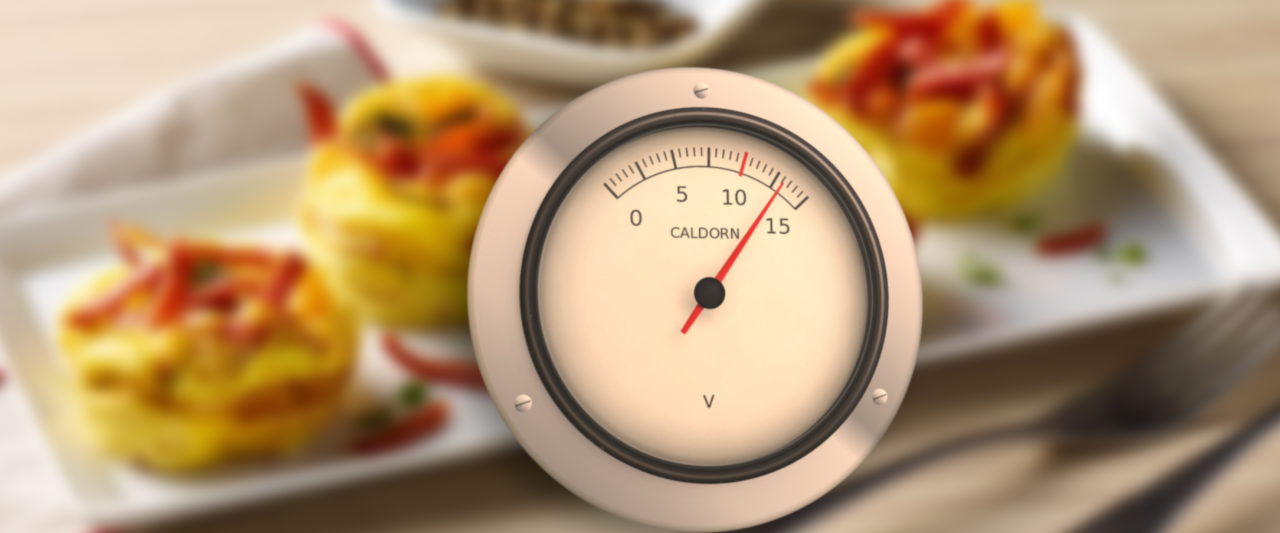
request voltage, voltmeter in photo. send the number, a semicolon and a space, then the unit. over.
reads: 13; V
